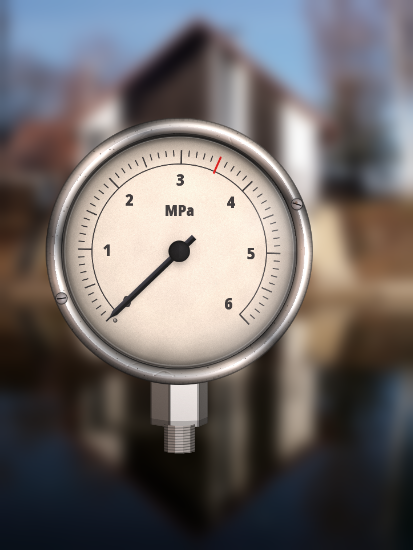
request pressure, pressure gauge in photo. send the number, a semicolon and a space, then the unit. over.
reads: 0; MPa
